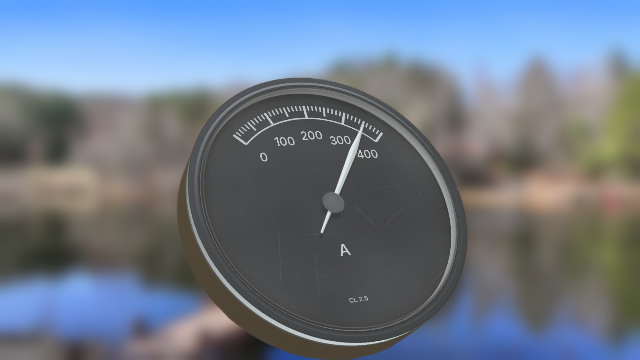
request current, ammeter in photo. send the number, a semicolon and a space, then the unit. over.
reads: 350; A
